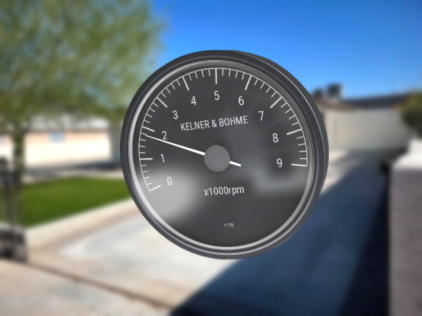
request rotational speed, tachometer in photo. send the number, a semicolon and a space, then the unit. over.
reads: 1800; rpm
